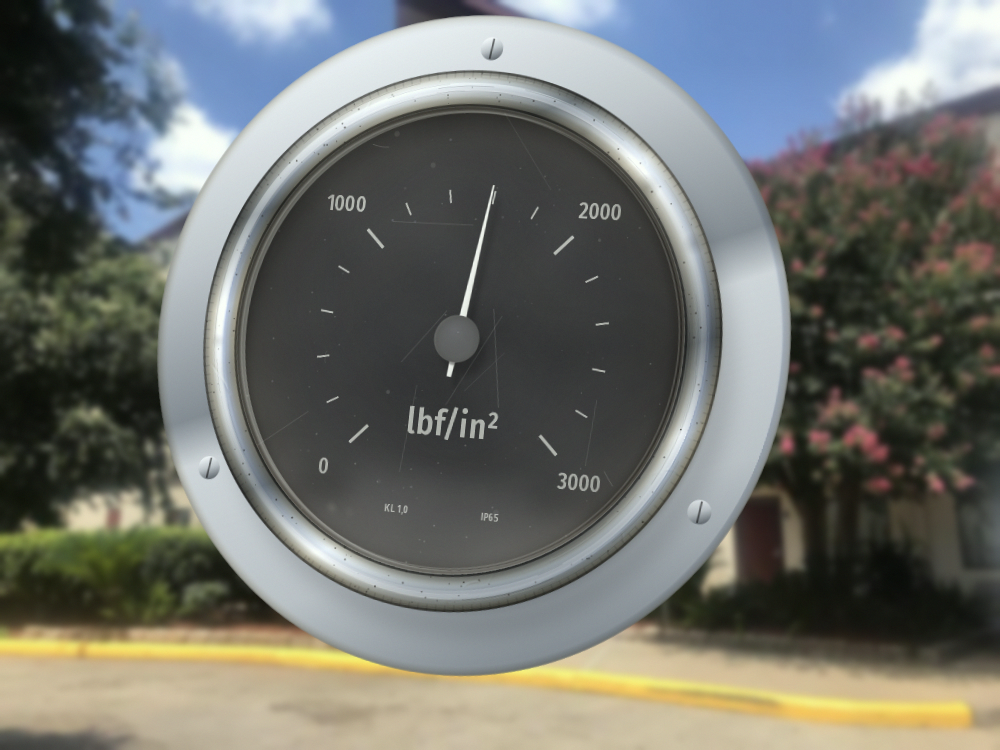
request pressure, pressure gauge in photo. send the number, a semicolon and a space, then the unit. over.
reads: 1600; psi
